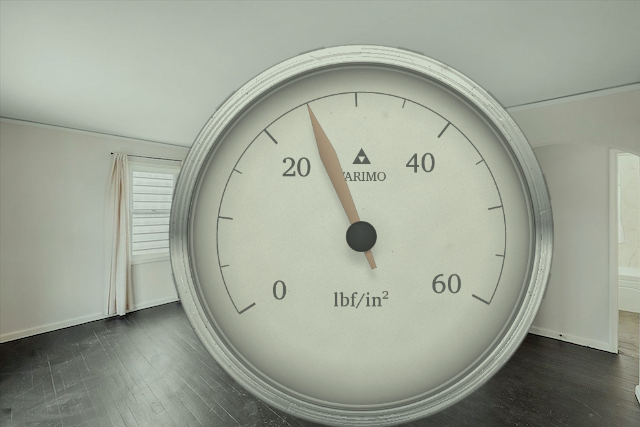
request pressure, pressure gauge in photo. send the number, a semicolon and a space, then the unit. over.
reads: 25; psi
